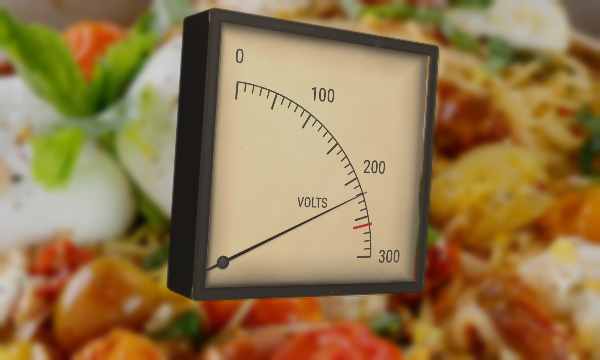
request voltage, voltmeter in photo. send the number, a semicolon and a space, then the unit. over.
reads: 220; V
